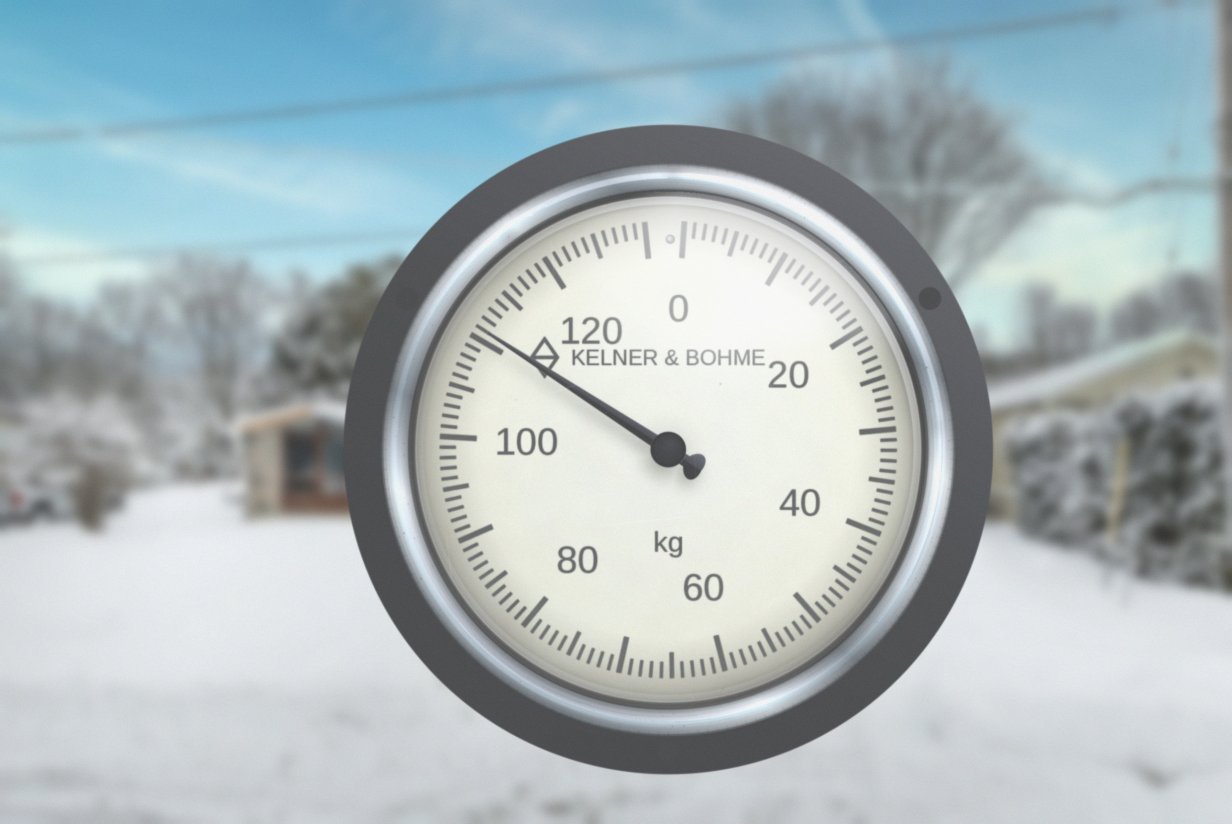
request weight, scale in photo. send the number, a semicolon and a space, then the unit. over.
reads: 111; kg
